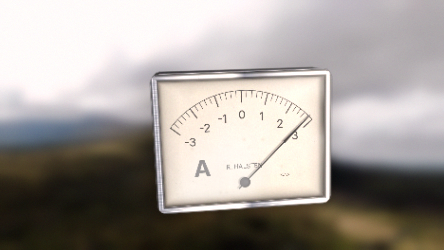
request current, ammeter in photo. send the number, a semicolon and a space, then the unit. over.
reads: 2.8; A
